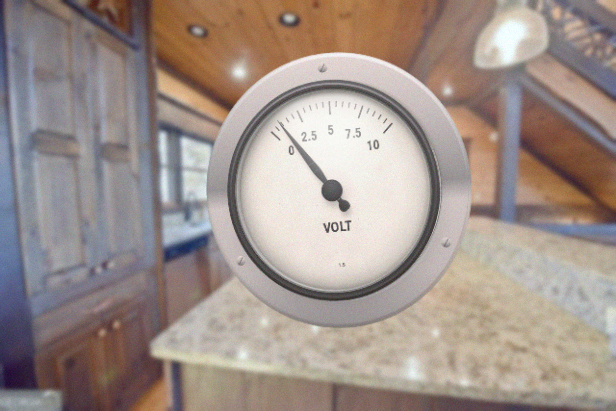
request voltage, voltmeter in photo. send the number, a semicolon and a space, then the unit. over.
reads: 1; V
